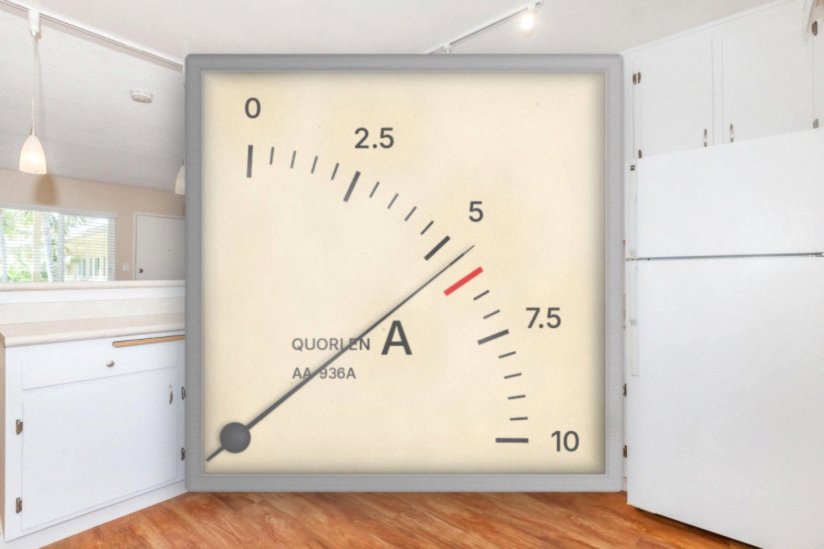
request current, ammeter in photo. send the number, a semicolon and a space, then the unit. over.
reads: 5.5; A
